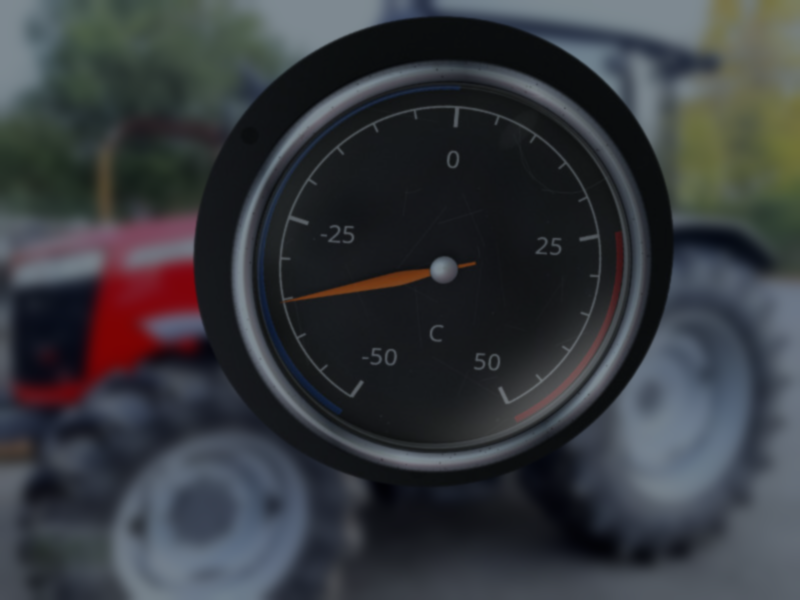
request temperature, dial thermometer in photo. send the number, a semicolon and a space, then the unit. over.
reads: -35; °C
